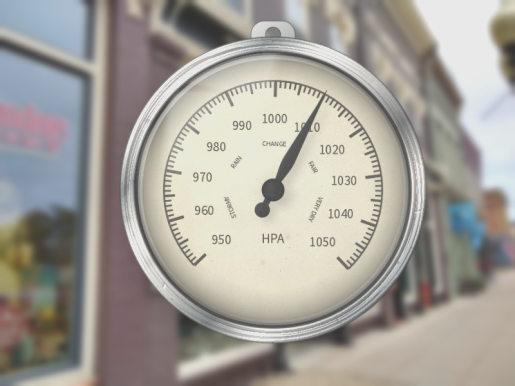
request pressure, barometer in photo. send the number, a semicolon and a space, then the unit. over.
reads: 1010; hPa
